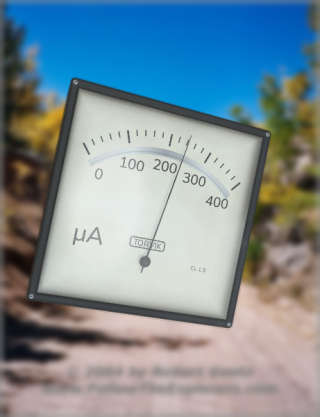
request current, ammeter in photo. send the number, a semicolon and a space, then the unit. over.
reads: 240; µA
